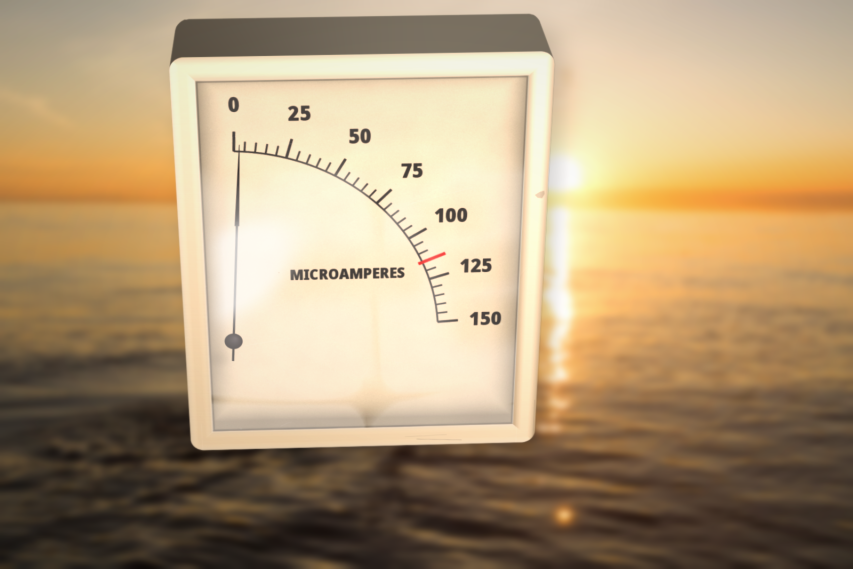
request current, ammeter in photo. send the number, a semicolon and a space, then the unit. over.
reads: 2.5; µA
